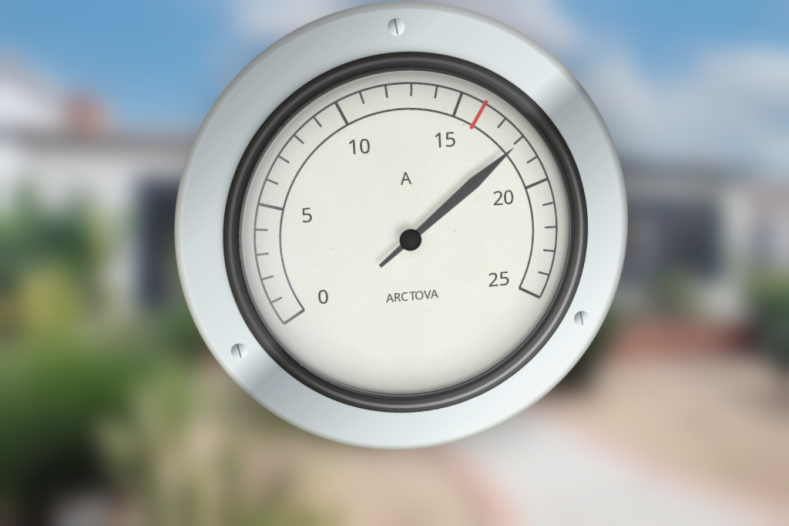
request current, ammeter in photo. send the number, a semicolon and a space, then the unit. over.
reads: 18; A
